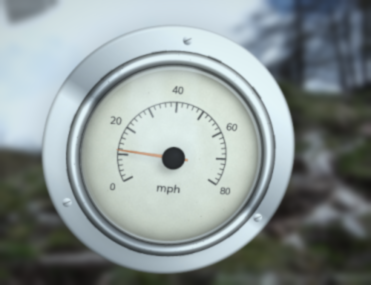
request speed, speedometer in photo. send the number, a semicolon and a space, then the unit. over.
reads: 12; mph
